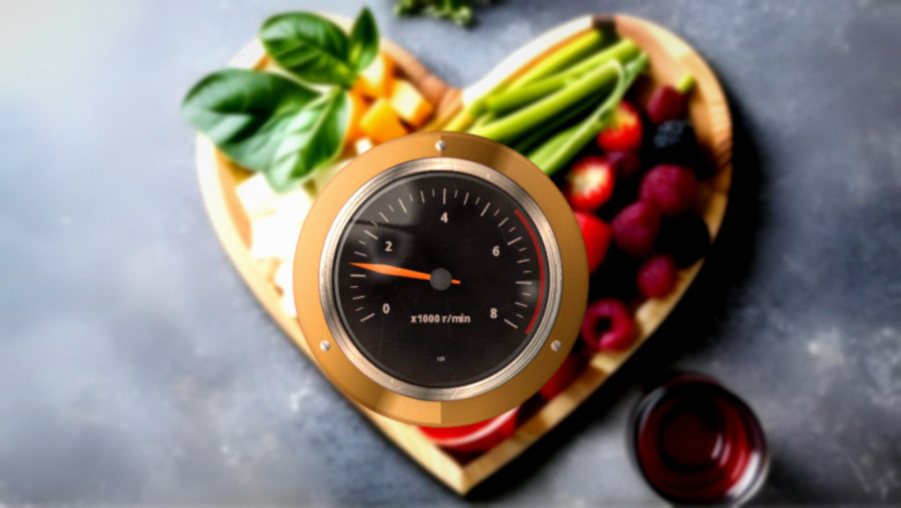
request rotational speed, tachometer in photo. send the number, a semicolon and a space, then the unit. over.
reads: 1250; rpm
